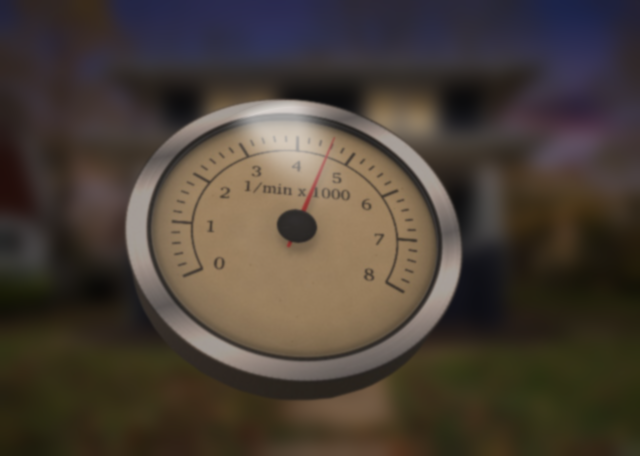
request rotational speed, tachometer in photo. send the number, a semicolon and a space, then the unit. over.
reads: 4600; rpm
